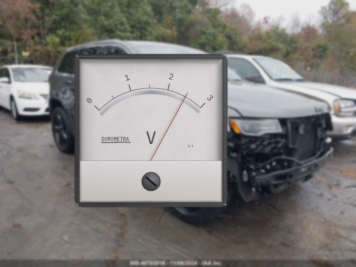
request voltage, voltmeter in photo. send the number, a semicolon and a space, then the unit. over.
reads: 2.5; V
